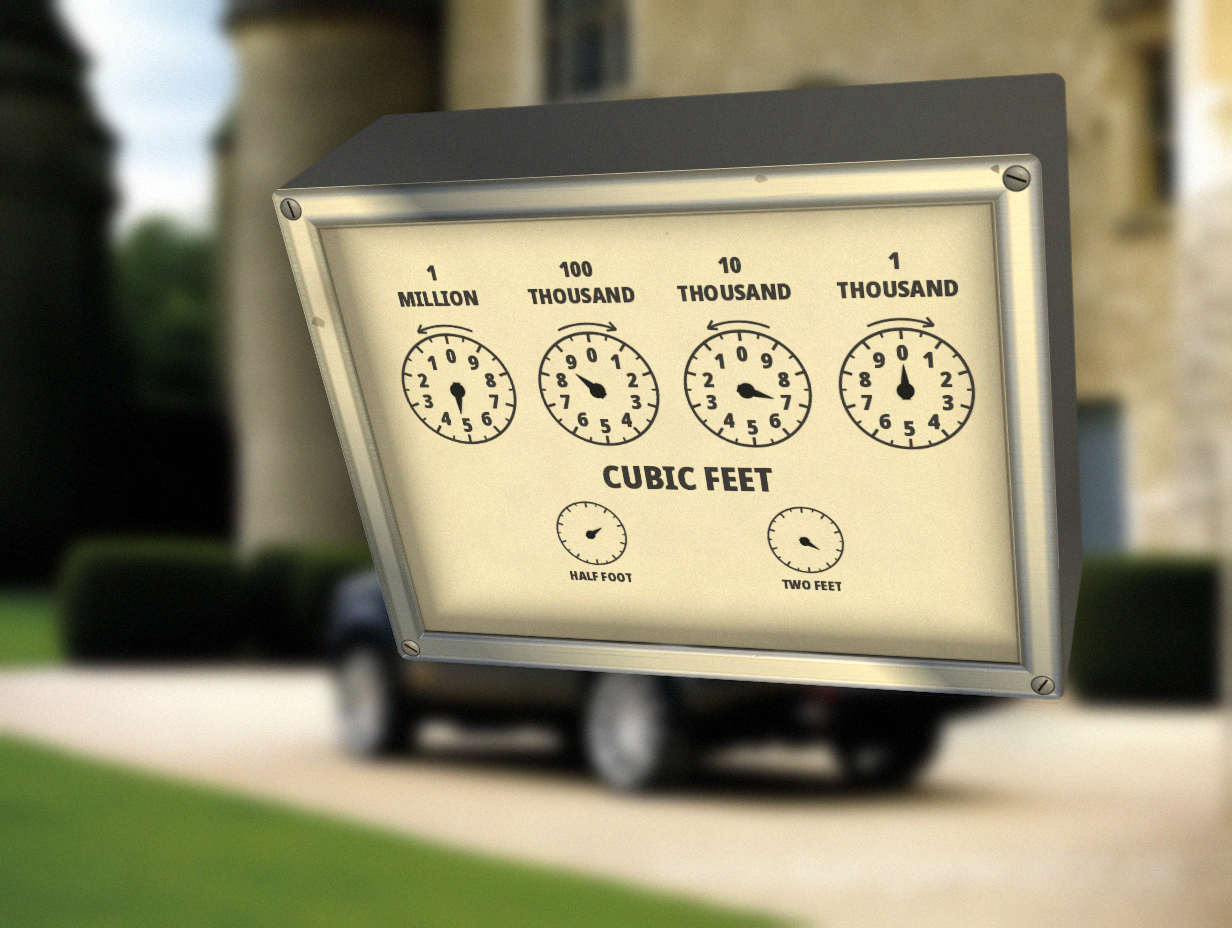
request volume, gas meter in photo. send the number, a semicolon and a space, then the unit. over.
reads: 487000; ft³
